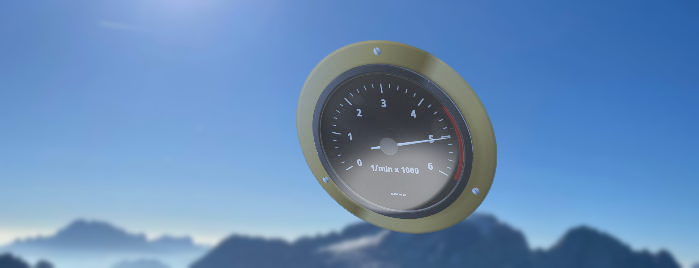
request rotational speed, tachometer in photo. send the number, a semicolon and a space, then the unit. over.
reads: 5000; rpm
